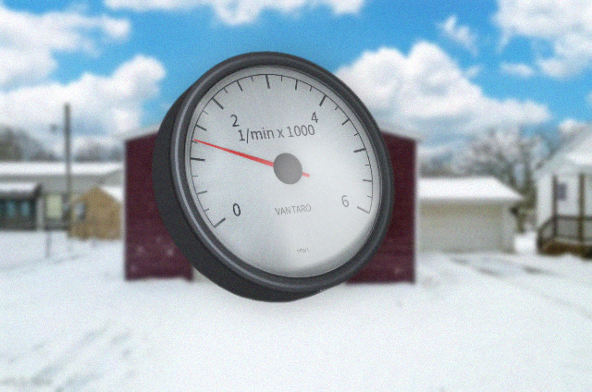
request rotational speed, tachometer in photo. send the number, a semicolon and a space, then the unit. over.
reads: 1250; rpm
